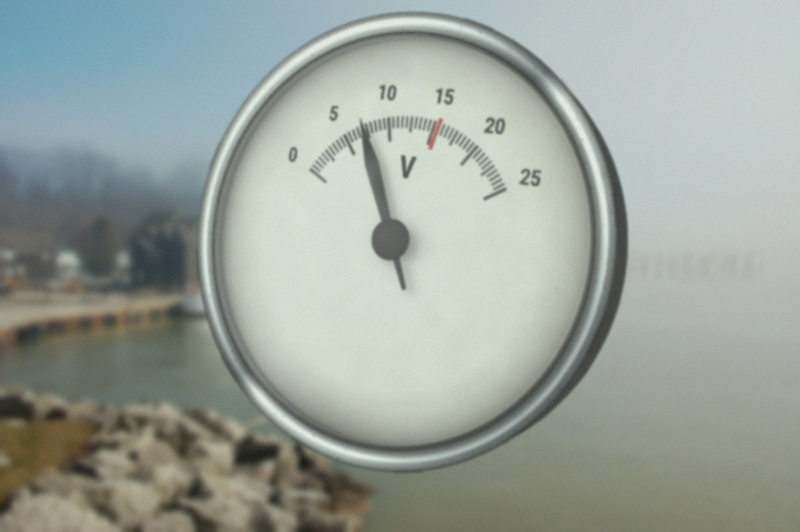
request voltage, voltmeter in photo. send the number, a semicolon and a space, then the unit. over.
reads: 7.5; V
